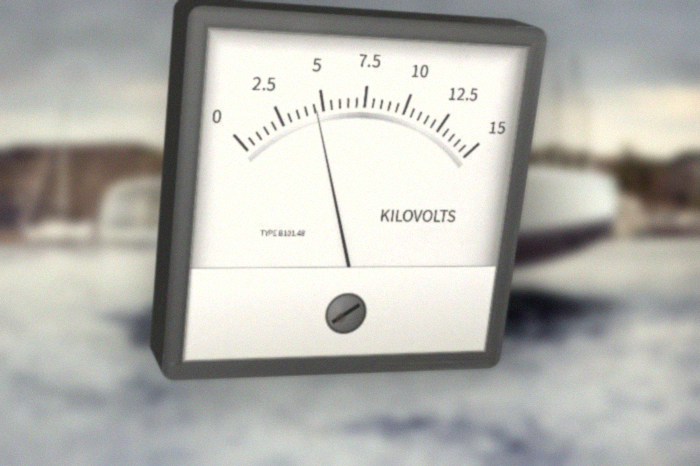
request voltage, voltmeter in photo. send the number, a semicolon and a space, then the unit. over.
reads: 4.5; kV
